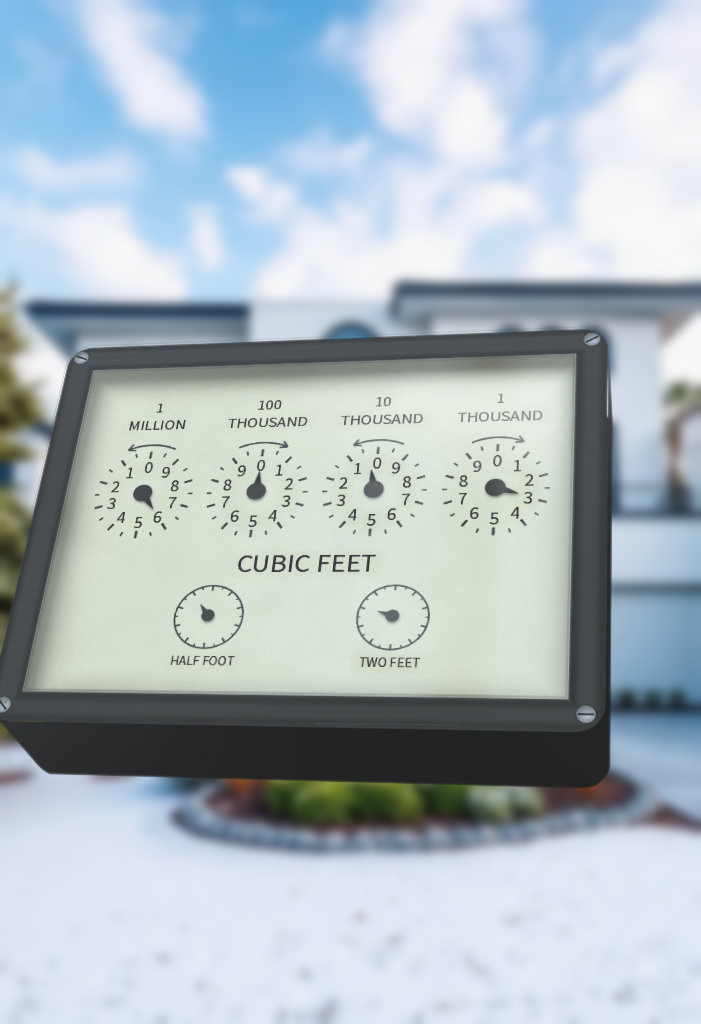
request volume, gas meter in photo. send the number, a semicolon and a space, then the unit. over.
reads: 600300; ft³
